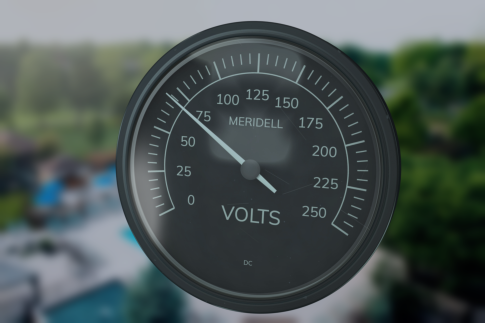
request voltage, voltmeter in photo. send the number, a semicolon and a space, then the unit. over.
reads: 70; V
